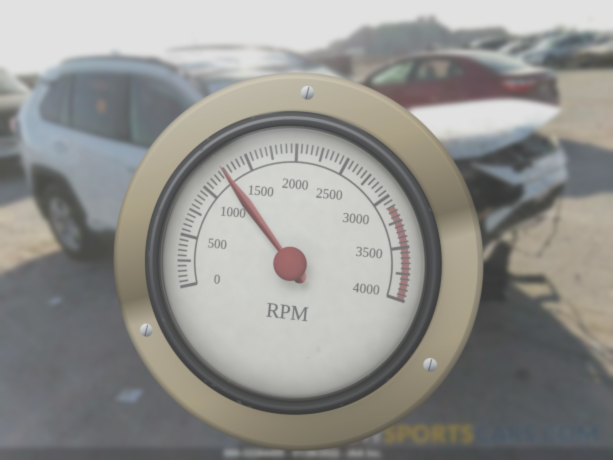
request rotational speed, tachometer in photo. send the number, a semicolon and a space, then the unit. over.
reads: 1250; rpm
